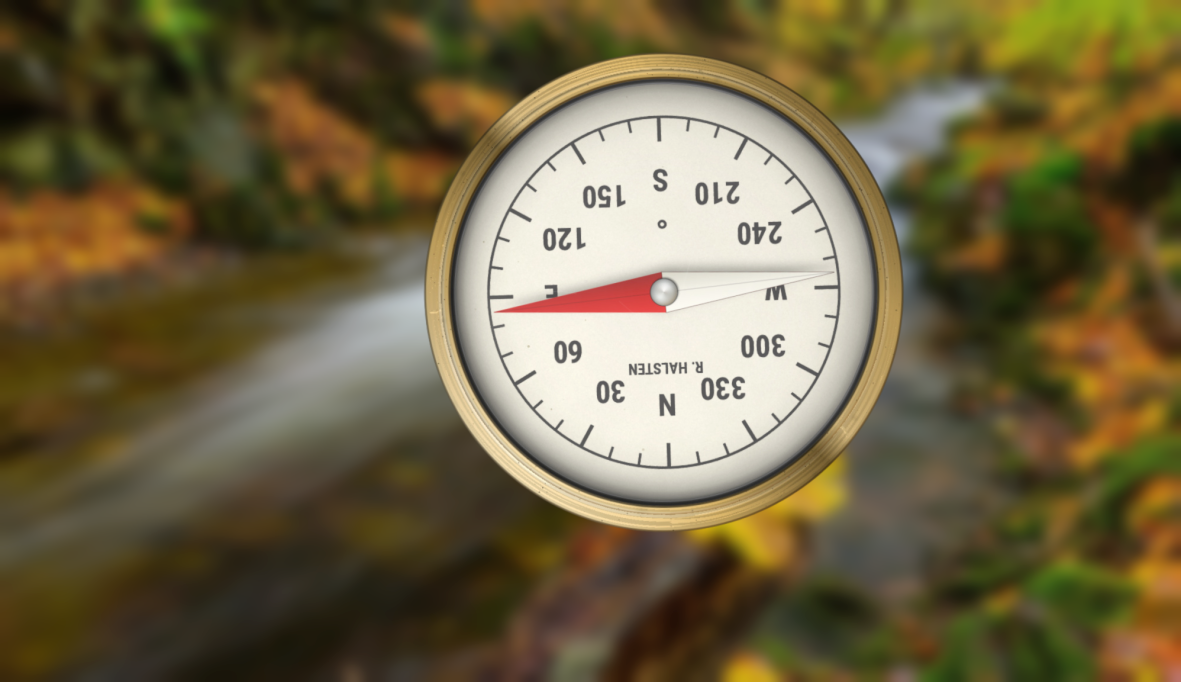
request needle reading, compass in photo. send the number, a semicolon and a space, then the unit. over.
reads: 85; °
